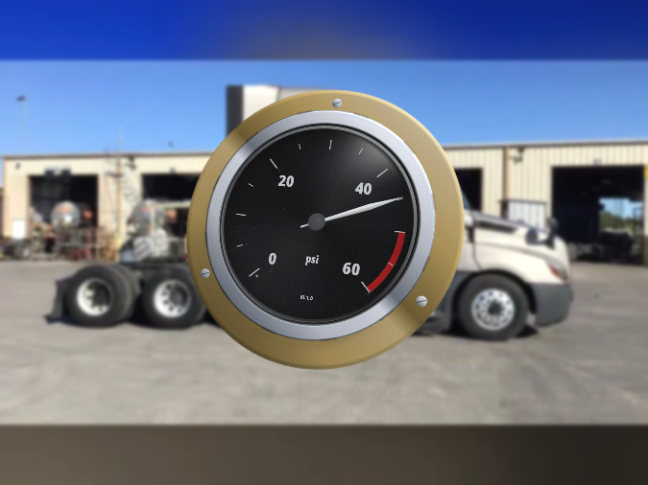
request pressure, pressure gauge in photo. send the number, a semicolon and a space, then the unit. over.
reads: 45; psi
